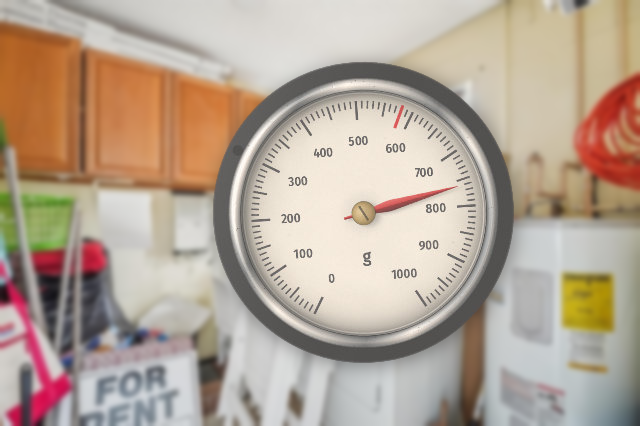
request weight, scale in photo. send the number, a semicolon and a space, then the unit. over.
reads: 760; g
